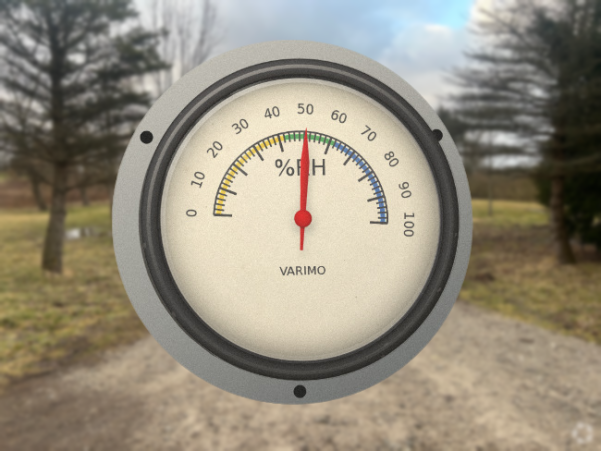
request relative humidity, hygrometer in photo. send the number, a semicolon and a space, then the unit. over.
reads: 50; %
